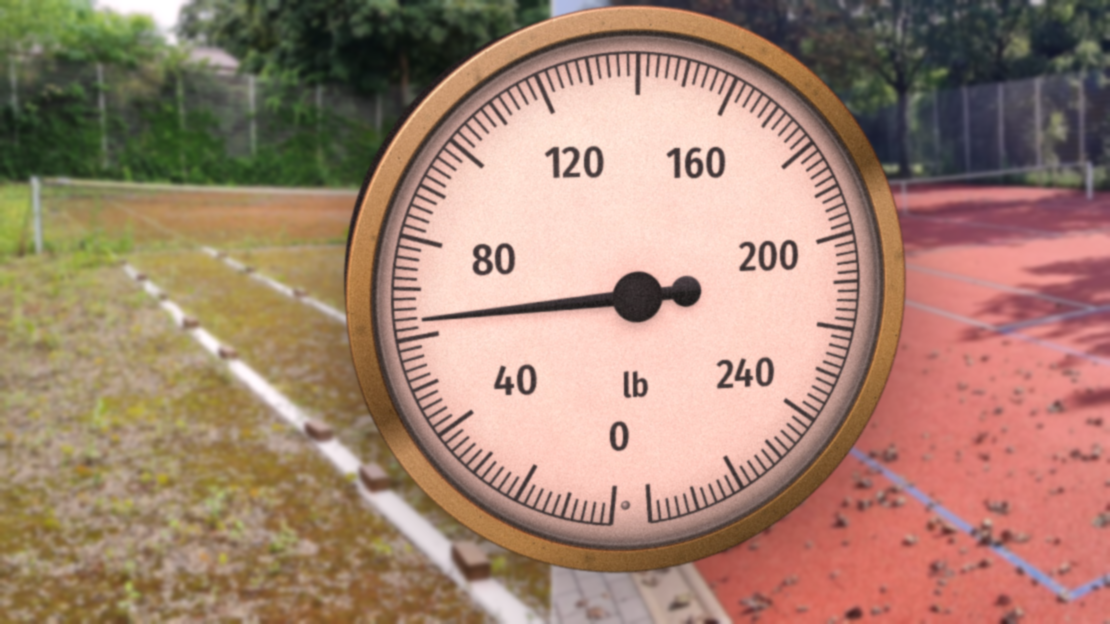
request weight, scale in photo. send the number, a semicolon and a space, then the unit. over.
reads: 64; lb
